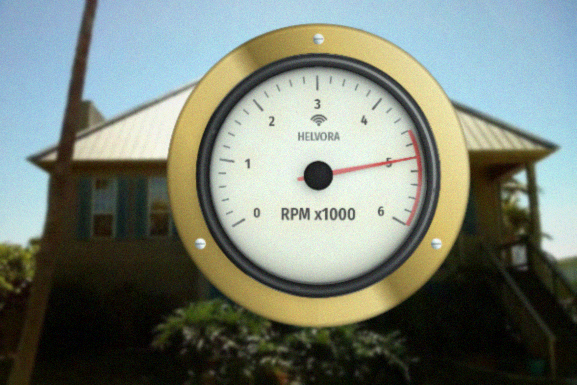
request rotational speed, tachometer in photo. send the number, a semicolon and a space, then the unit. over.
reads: 5000; rpm
